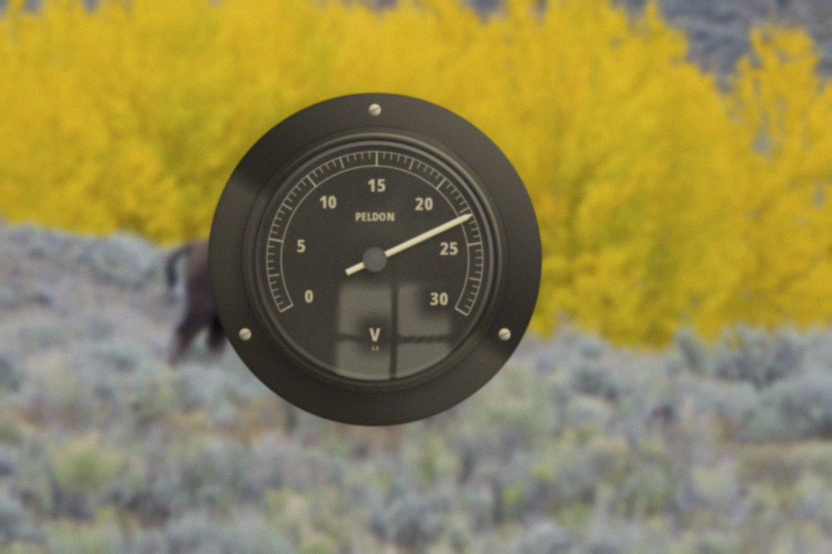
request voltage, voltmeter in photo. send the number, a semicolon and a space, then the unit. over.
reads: 23; V
